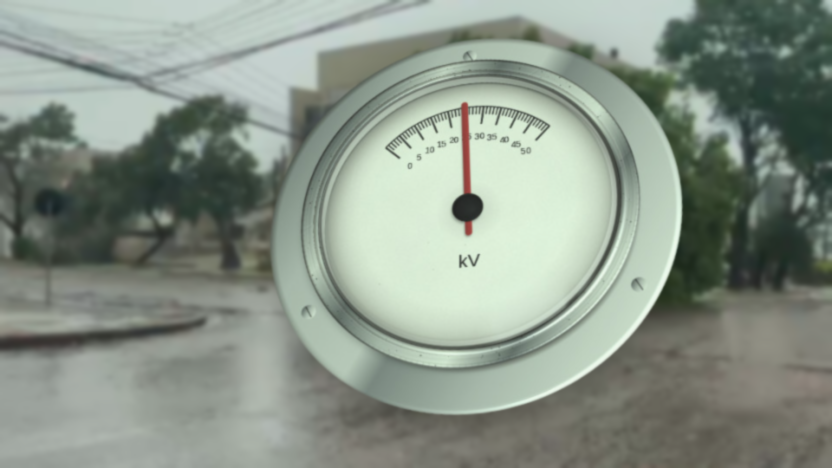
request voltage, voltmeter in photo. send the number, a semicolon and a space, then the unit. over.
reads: 25; kV
